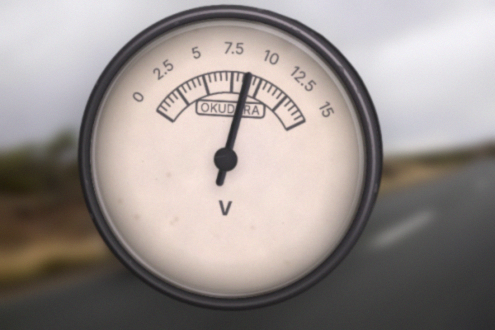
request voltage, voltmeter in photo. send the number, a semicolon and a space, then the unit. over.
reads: 9; V
